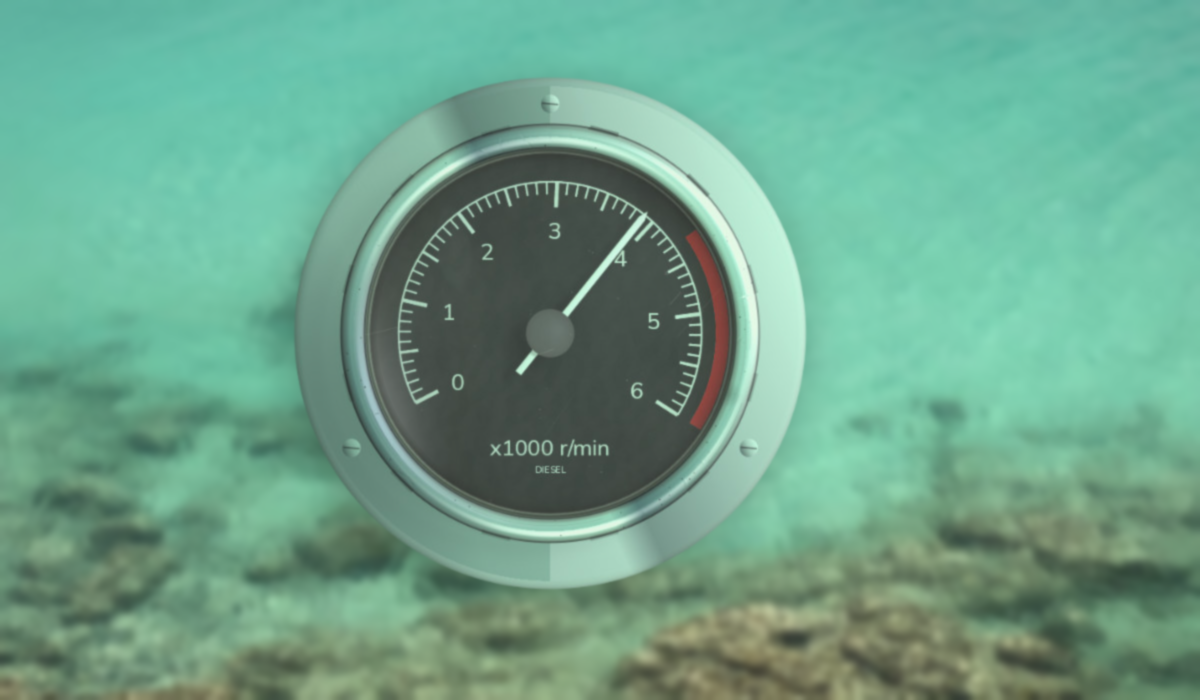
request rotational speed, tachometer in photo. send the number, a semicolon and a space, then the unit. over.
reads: 3900; rpm
